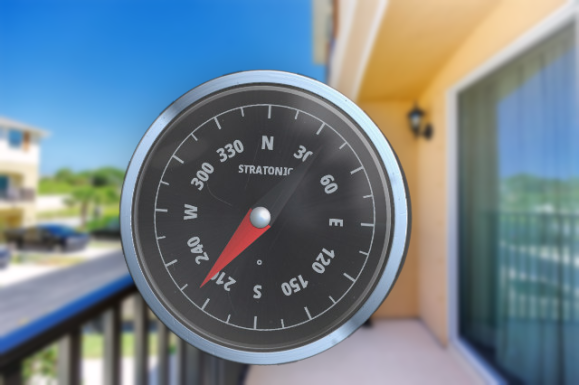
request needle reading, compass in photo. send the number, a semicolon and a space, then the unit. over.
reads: 217.5; °
